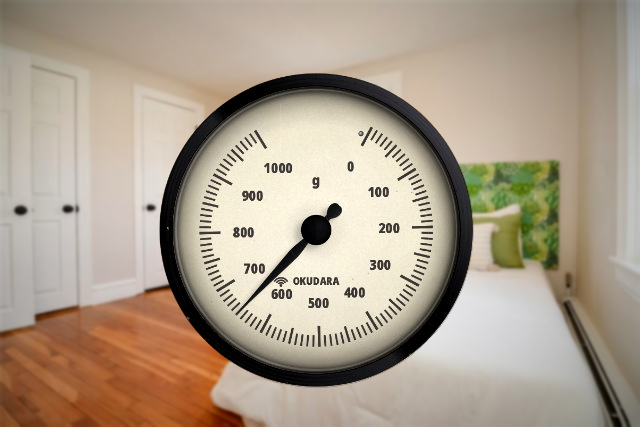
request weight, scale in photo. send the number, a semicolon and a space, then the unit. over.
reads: 650; g
